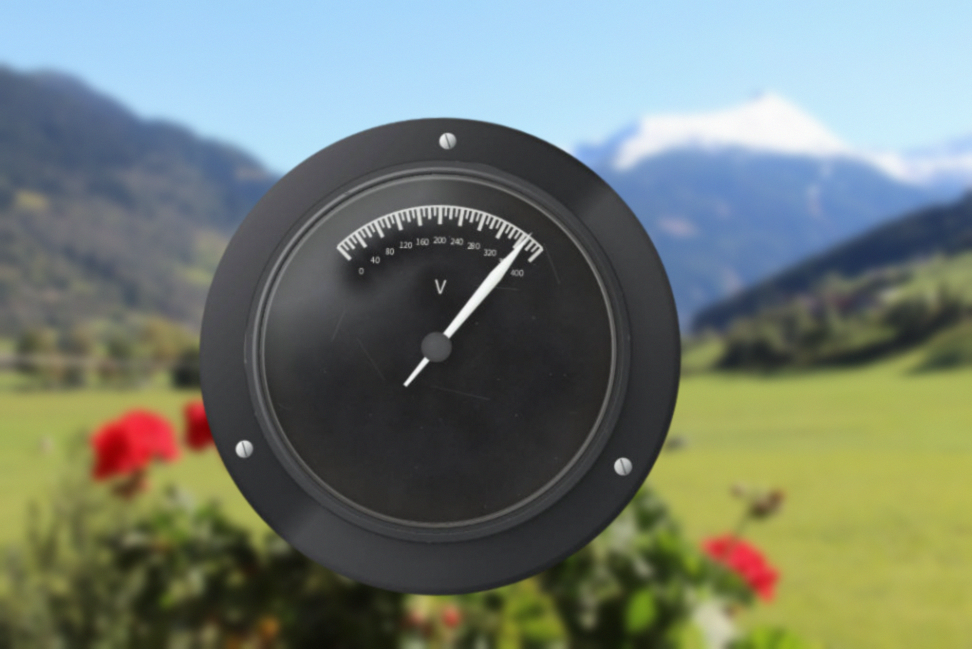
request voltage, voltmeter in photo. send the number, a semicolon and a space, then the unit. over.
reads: 370; V
